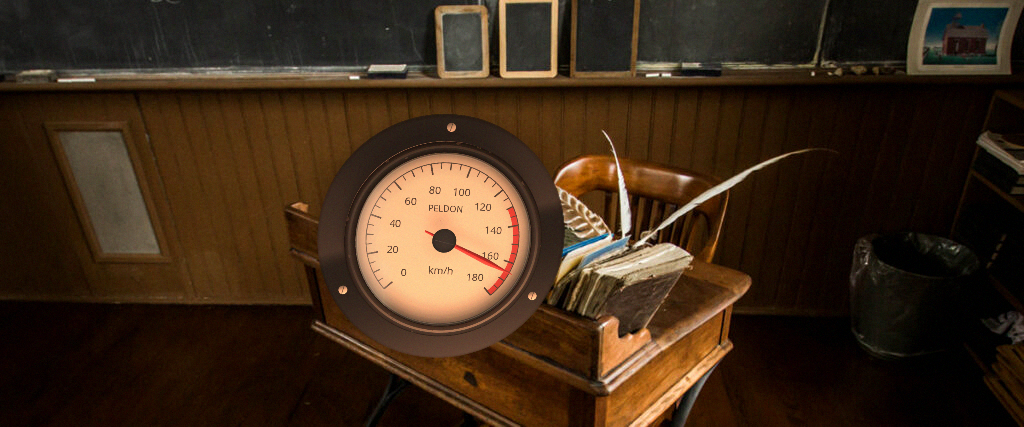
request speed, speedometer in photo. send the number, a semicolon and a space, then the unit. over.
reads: 165; km/h
